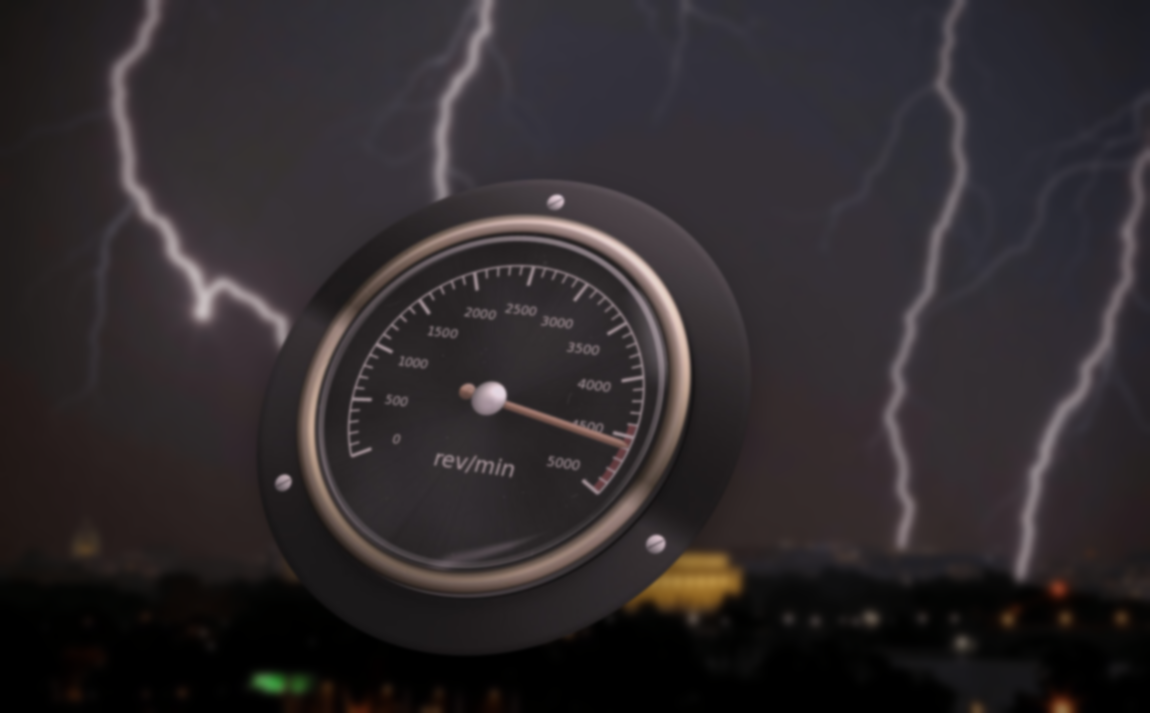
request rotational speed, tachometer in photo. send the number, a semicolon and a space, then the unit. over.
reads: 4600; rpm
